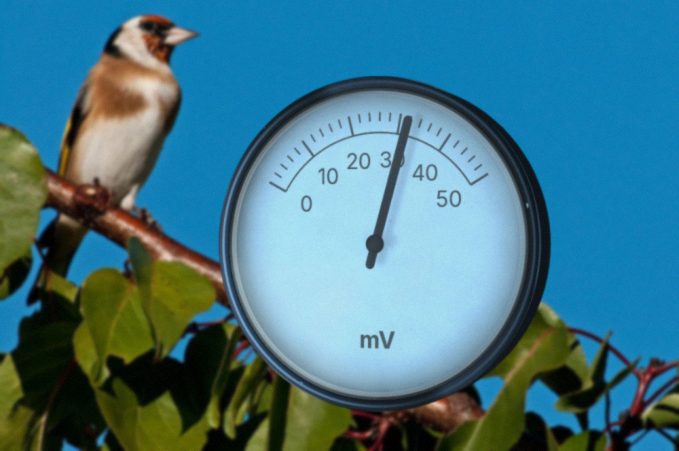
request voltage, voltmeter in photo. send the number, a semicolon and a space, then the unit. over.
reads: 32; mV
